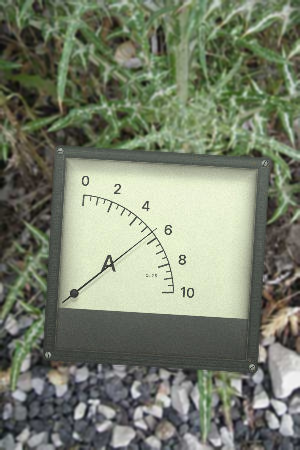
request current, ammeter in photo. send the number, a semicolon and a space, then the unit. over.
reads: 5.5; A
